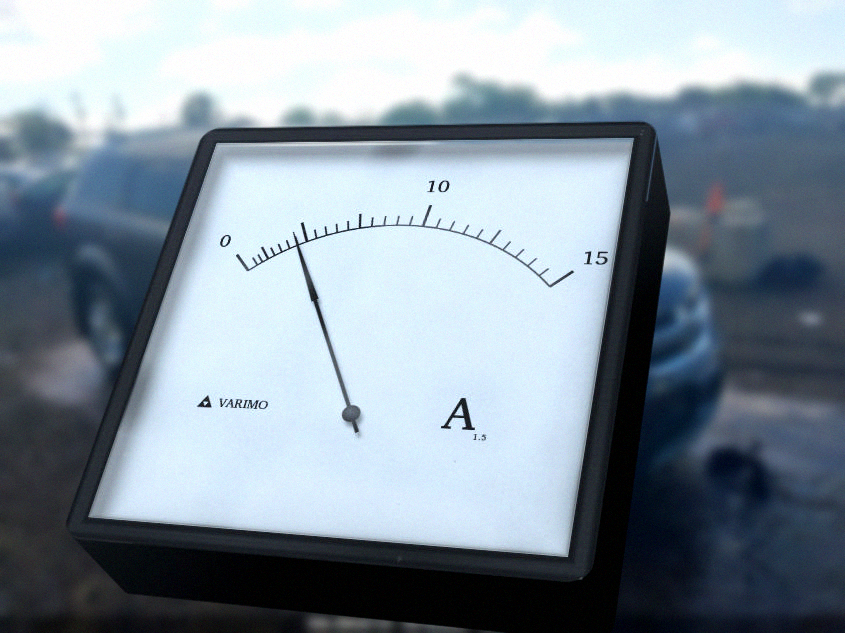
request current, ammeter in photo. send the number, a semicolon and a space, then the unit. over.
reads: 4.5; A
